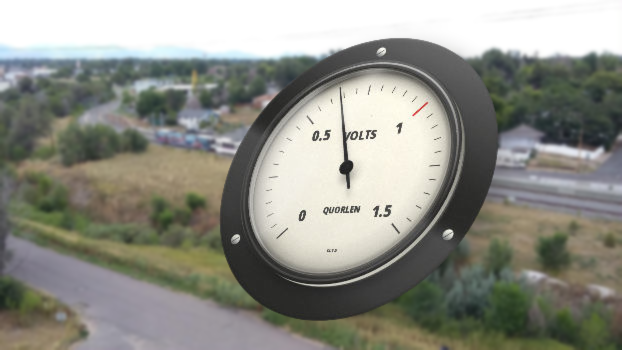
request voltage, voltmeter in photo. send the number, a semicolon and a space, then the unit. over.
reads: 0.65; V
